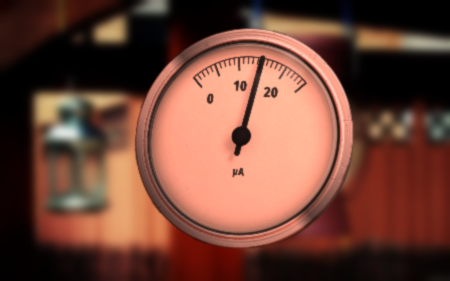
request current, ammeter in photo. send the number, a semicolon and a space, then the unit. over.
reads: 15; µA
